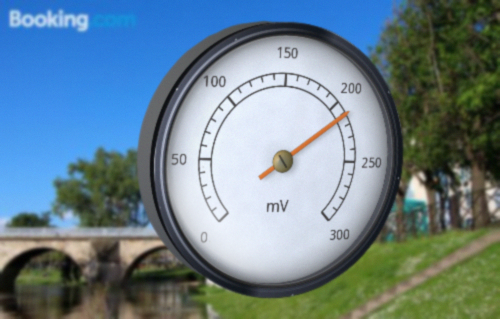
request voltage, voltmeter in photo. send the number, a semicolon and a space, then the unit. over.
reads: 210; mV
